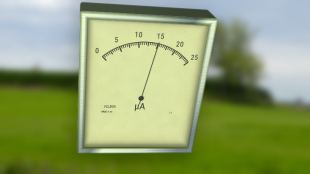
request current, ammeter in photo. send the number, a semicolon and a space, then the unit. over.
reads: 15; µA
